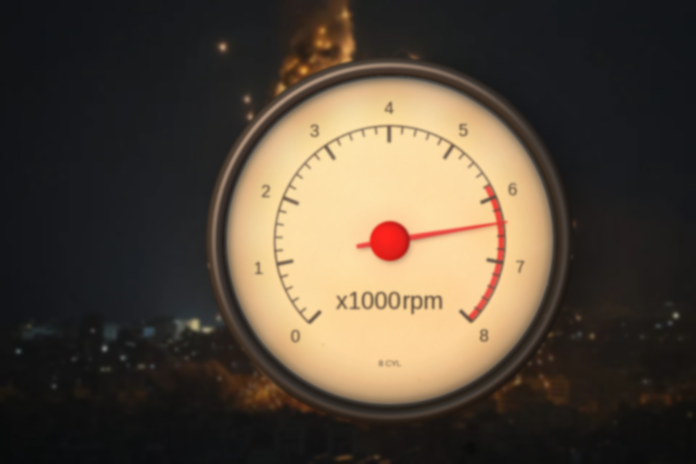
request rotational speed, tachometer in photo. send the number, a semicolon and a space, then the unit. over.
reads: 6400; rpm
